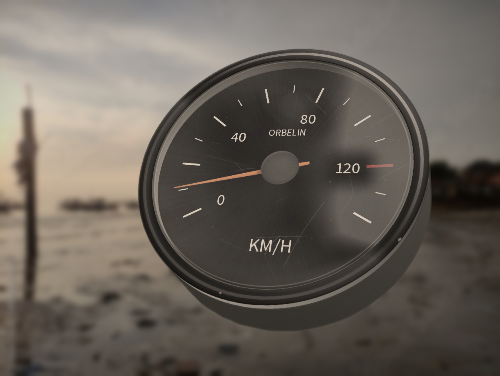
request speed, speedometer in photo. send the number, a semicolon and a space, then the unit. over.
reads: 10; km/h
